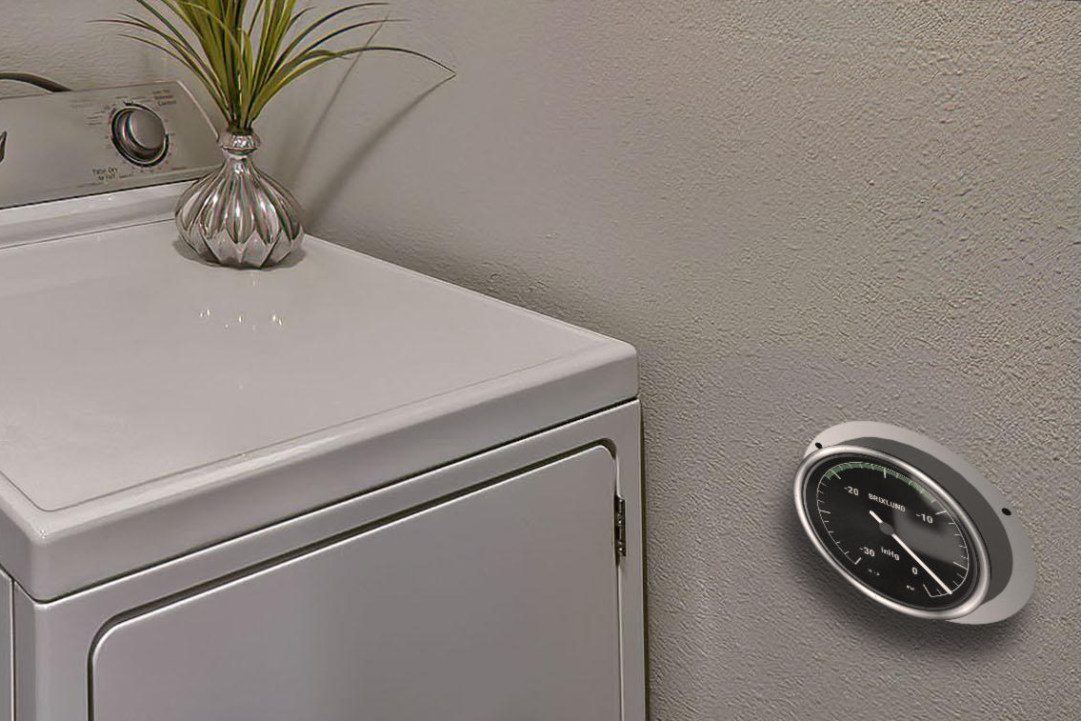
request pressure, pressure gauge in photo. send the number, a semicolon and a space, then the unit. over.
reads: -2; inHg
